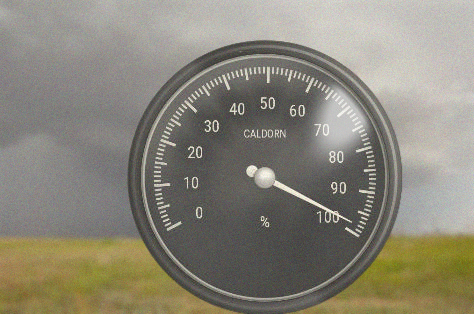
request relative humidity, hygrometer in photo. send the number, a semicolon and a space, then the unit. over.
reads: 98; %
